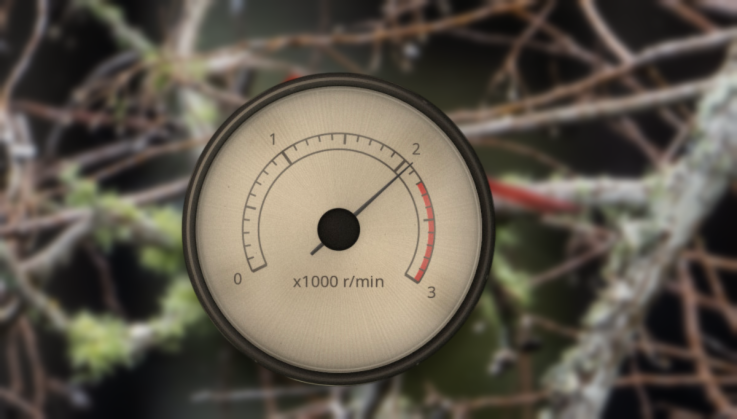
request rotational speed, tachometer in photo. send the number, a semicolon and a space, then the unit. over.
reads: 2050; rpm
